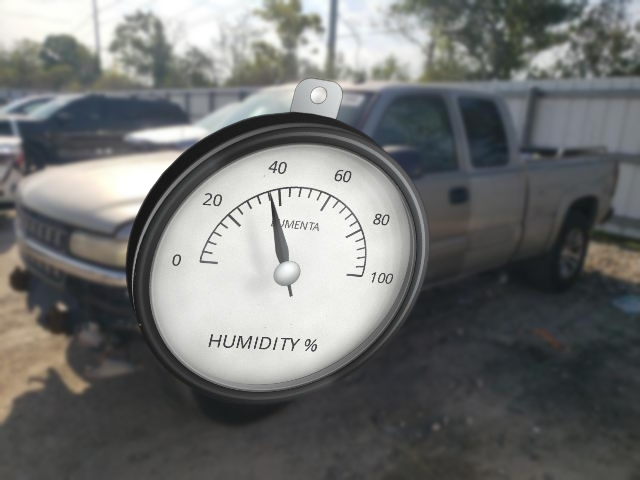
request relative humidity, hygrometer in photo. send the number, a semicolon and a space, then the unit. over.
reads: 36; %
